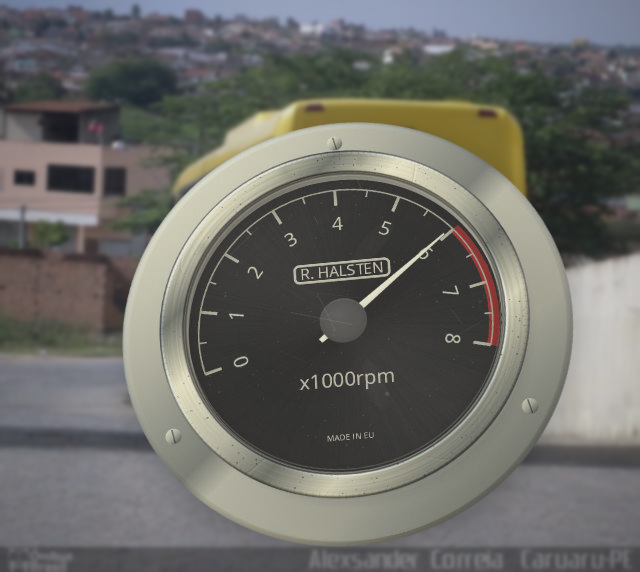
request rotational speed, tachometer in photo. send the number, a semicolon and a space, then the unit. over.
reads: 6000; rpm
